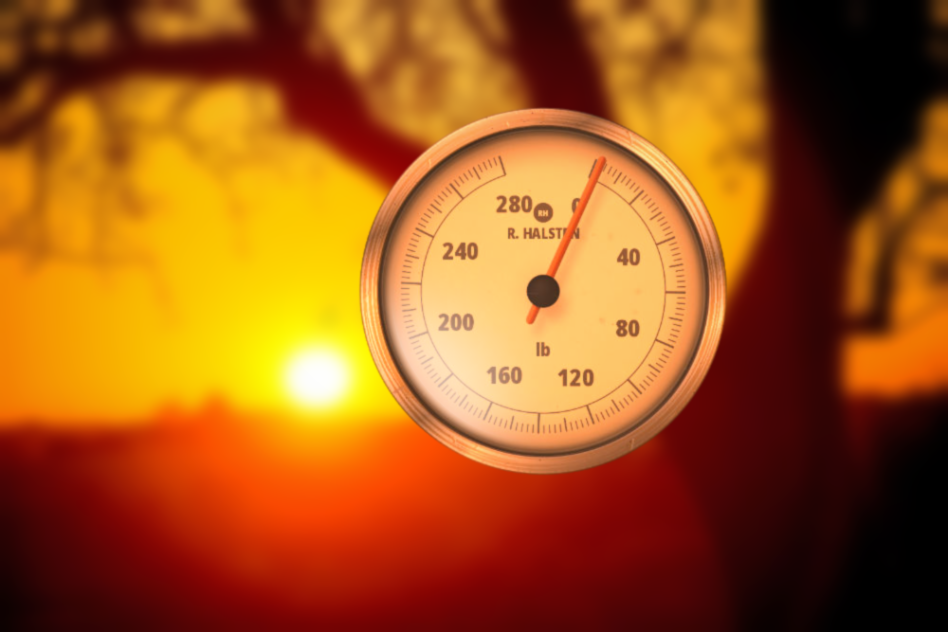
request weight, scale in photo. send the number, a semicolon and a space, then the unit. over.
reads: 2; lb
